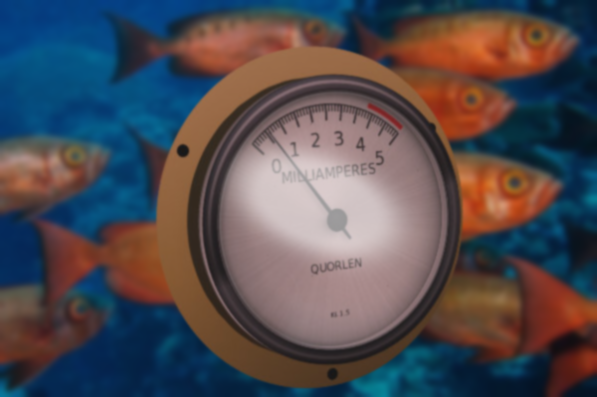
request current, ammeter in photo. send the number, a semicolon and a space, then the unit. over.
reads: 0.5; mA
